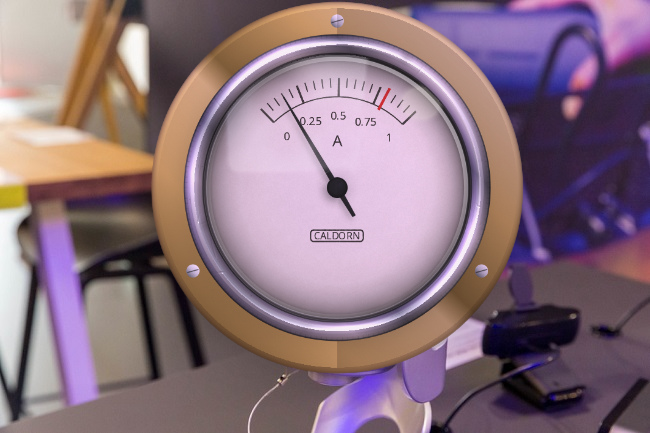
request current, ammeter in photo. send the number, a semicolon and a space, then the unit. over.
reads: 0.15; A
